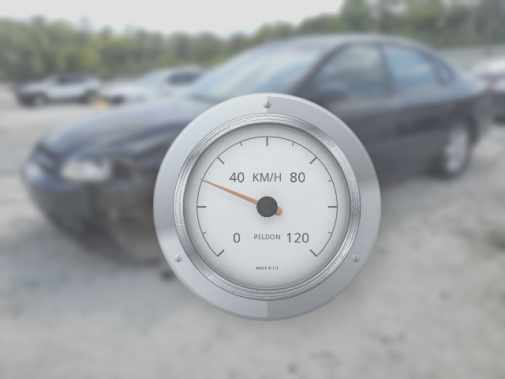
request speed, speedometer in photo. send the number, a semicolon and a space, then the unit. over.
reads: 30; km/h
